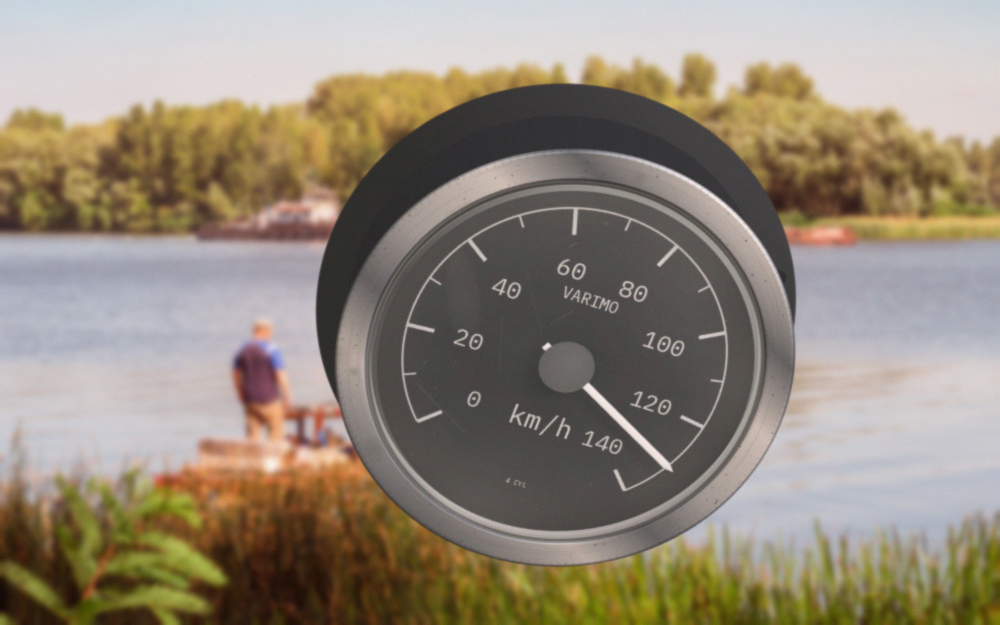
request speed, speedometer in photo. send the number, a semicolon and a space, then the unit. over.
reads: 130; km/h
